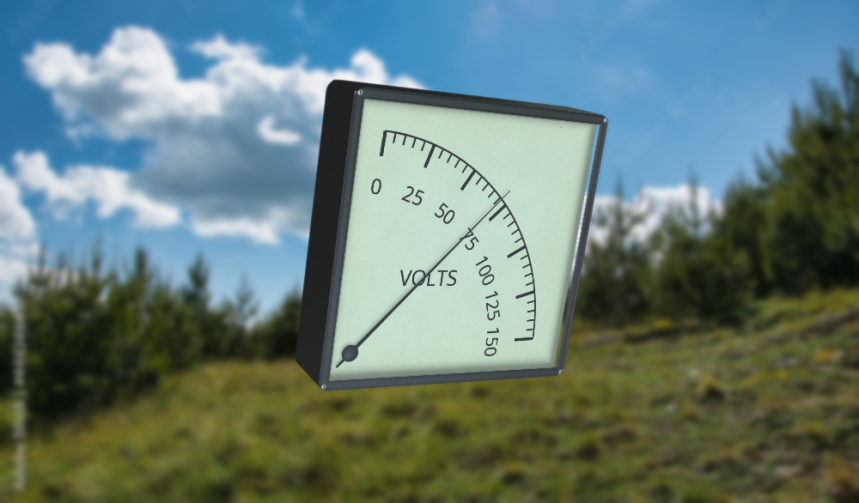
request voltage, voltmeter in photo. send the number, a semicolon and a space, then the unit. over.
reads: 70; V
